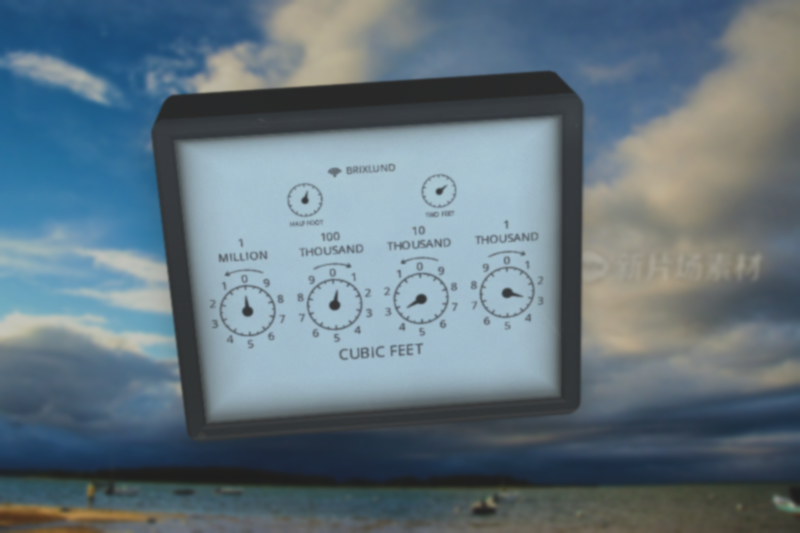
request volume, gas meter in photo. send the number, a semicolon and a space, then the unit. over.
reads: 3300; ft³
